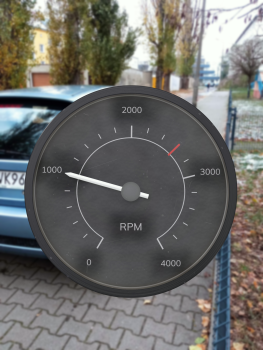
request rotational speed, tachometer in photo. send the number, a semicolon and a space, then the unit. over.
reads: 1000; rpm
